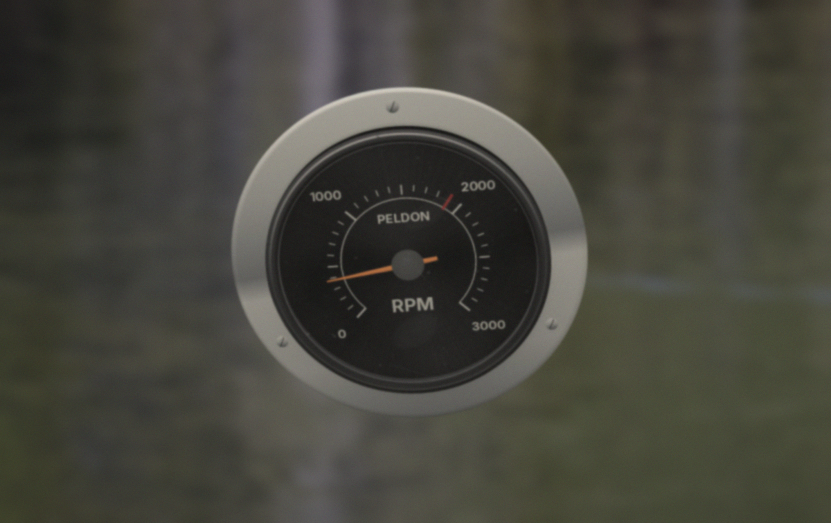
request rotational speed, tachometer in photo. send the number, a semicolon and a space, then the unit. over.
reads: 400; rpm
